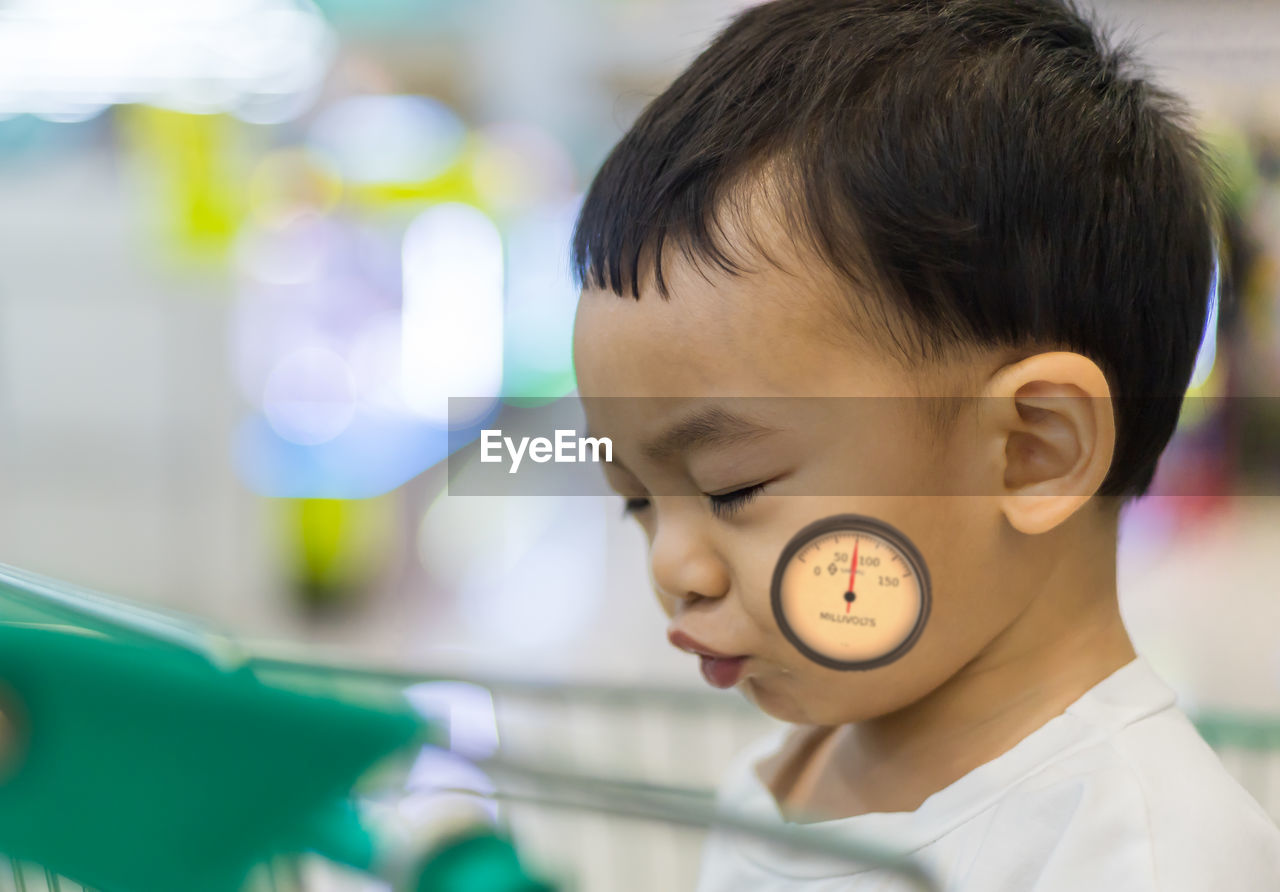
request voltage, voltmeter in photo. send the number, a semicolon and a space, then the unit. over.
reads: 75; mV
